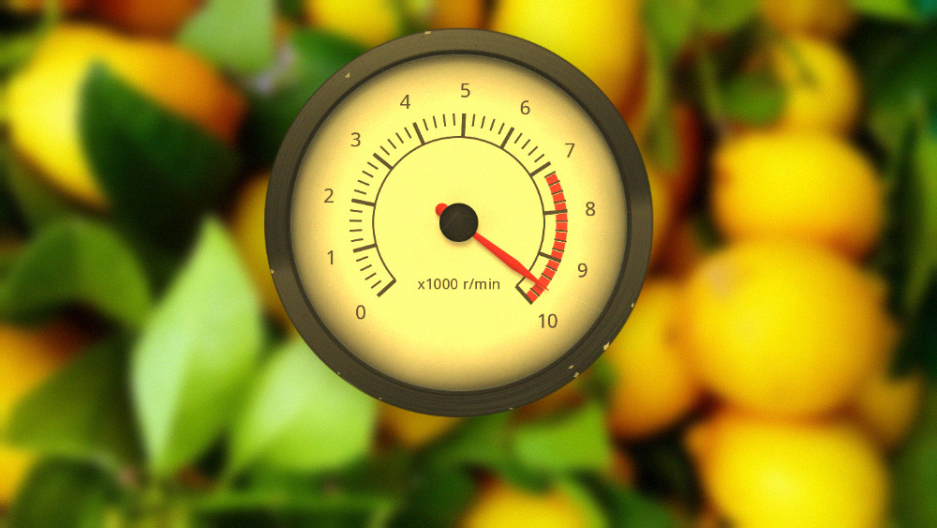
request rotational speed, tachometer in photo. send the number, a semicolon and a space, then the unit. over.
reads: 9600; rpm
